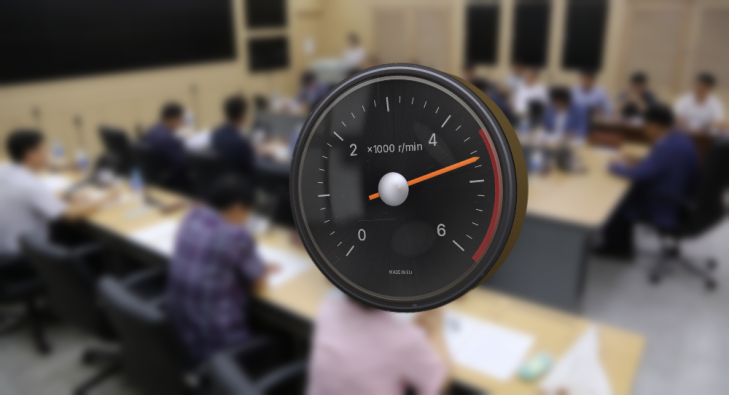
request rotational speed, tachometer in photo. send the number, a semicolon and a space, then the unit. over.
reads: 4700; rpm
